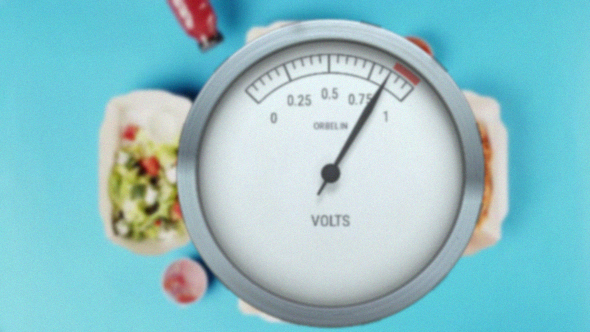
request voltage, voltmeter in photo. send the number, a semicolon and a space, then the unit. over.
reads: 0.85; V
